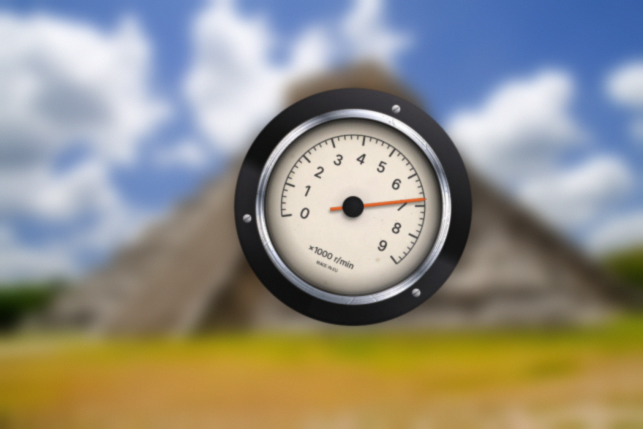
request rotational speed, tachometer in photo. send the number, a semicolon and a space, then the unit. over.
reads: 6800; rpm
